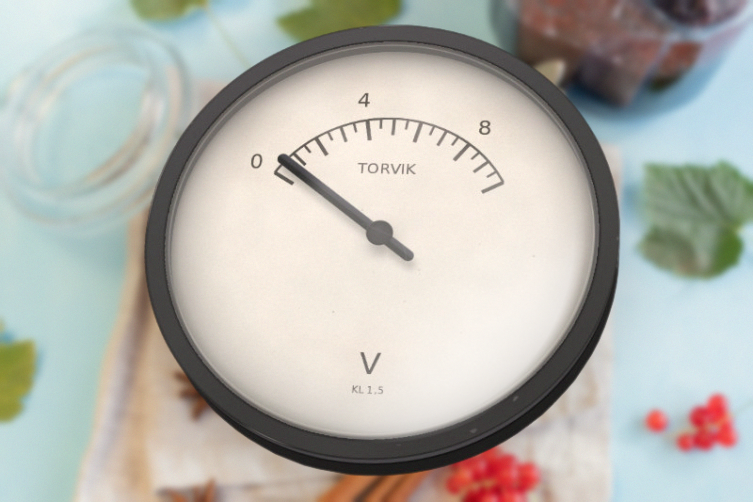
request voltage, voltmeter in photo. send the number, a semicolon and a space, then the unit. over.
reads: 0.5; V
